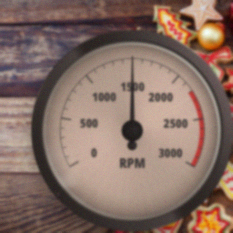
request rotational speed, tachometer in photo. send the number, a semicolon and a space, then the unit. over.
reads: 1500; rpm
